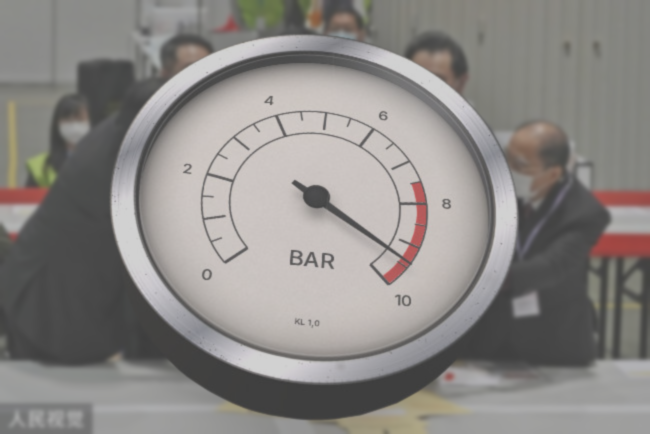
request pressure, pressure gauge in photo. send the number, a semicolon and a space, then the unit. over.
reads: 9.5; bar
